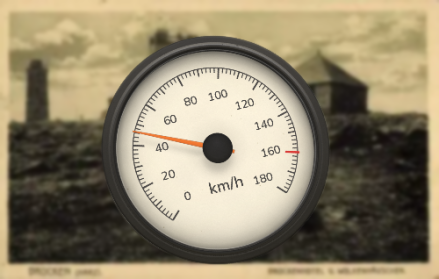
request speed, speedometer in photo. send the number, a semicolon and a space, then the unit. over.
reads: 46; km/h
